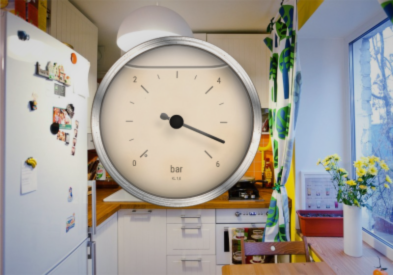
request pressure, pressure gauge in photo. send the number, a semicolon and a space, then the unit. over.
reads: 5.5; bar
